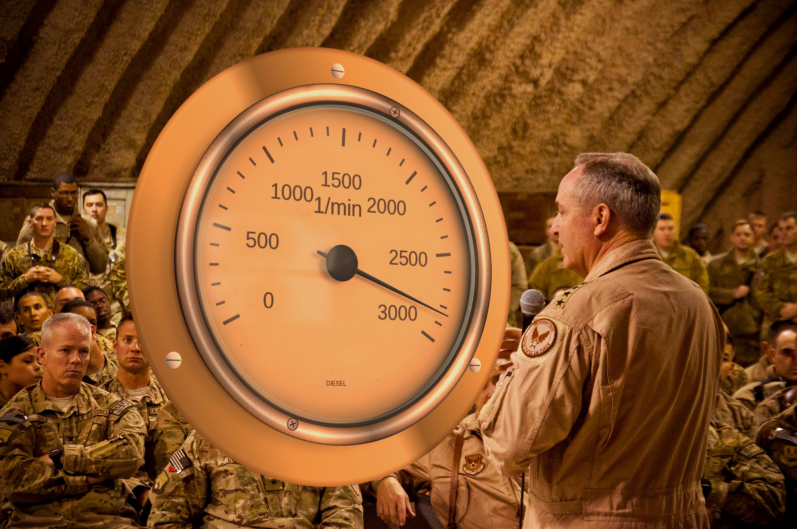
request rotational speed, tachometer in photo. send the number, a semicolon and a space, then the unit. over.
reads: 2850; rpm
